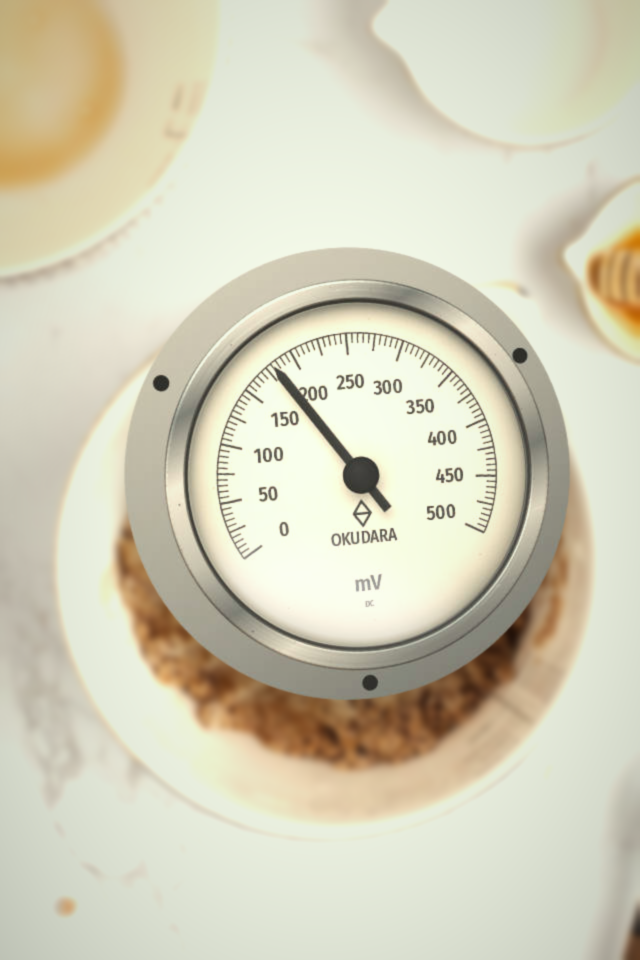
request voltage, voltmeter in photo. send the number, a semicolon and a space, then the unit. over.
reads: 180; mV
